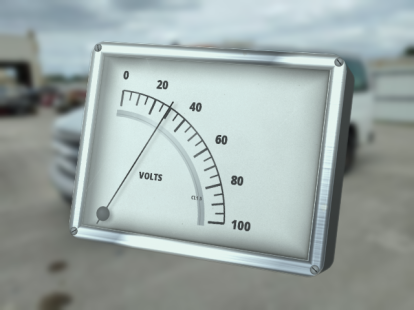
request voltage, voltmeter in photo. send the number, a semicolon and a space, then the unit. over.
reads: 30; V
